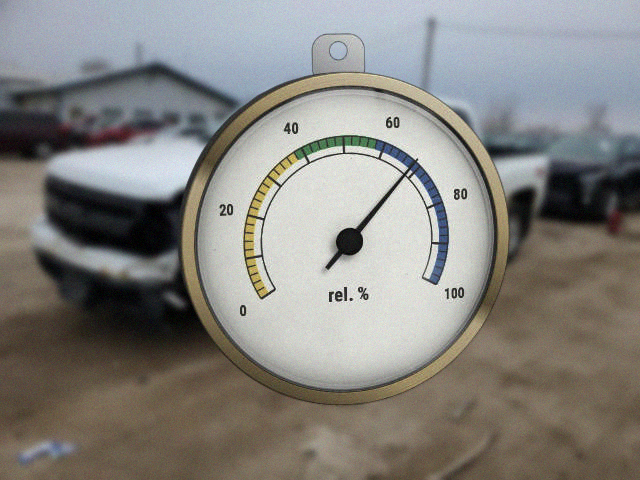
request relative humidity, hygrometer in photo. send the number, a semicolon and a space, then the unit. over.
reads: 68; %
